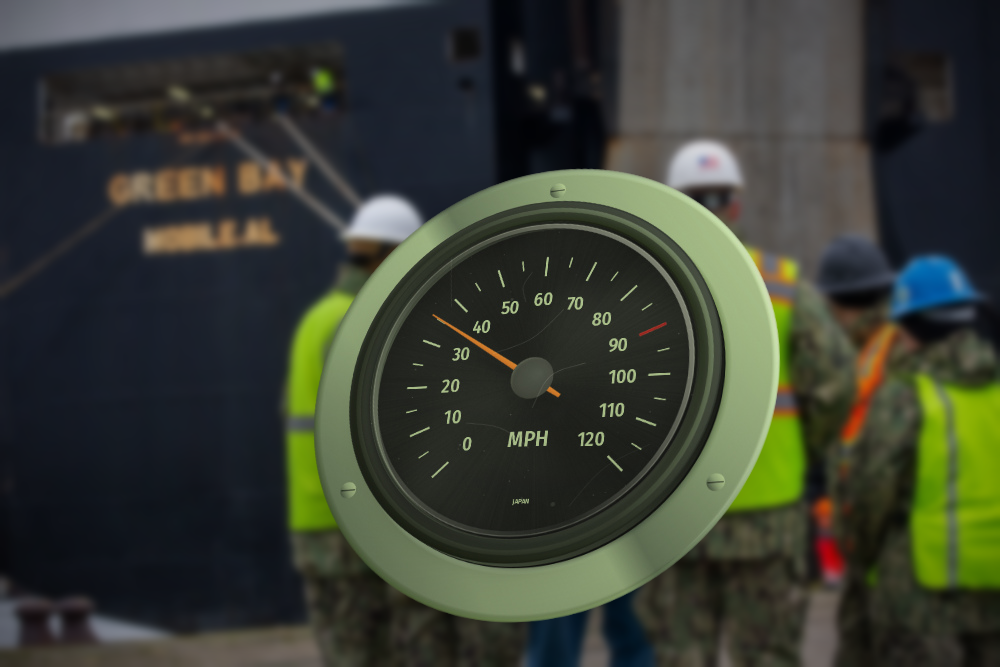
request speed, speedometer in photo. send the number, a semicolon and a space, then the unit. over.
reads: 35; mph
